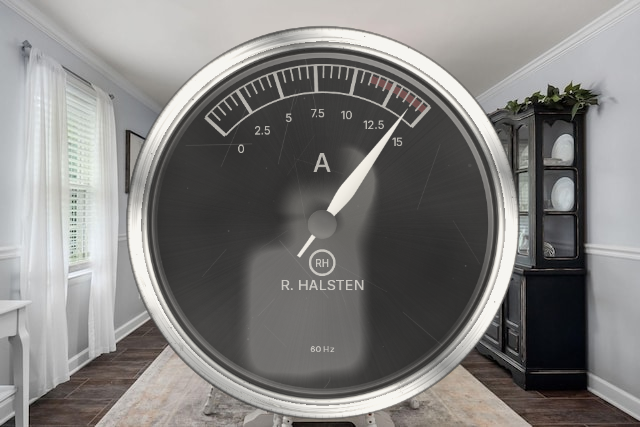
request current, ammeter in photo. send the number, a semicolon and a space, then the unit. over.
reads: 14; A
